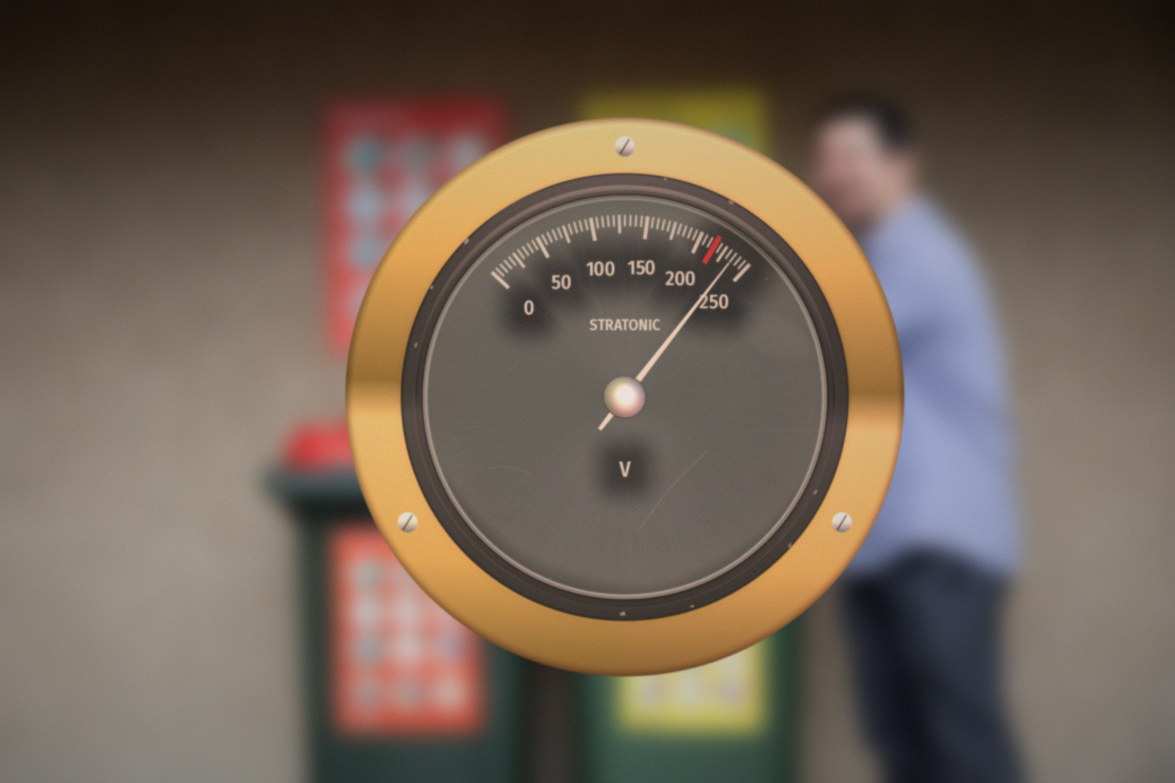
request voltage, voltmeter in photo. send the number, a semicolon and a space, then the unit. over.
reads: 235; V
